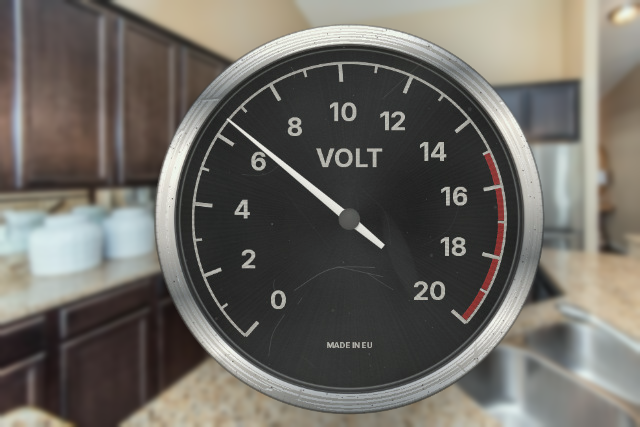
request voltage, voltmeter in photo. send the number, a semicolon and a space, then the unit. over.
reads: 6.5; V
